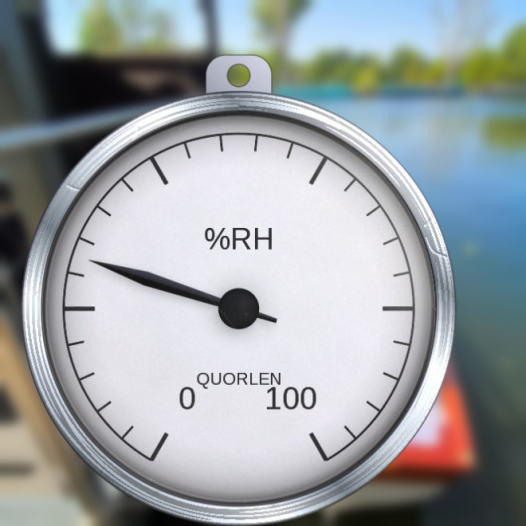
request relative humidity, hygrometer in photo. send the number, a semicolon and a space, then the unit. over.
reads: 26; %
